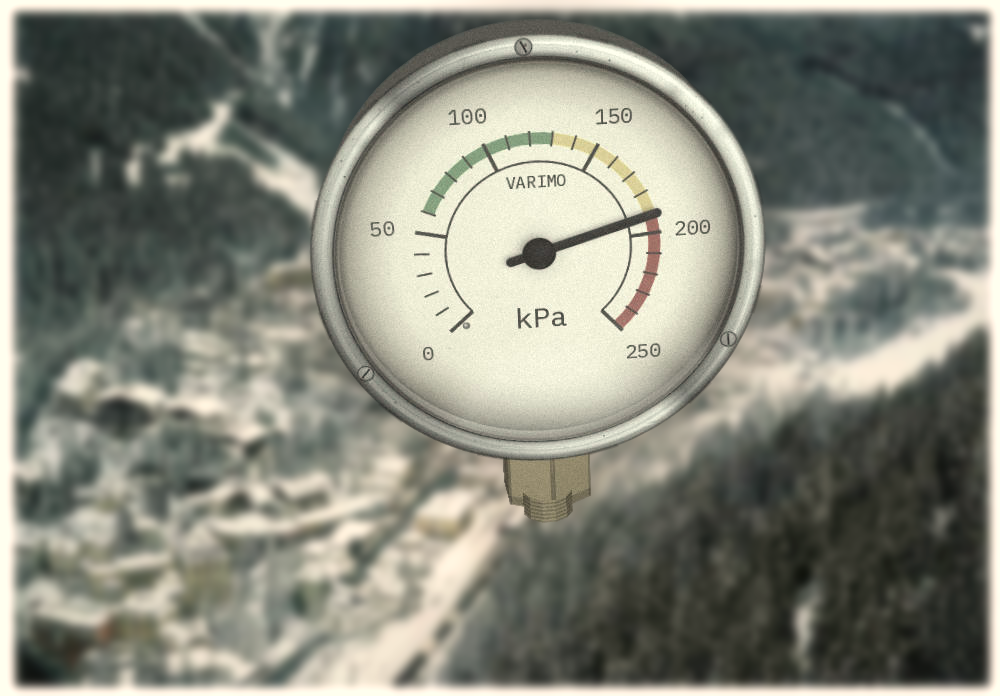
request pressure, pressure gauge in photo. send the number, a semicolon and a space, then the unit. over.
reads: 190; kPa
